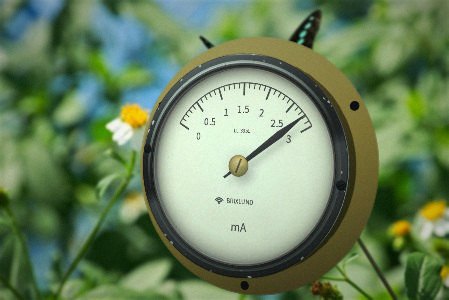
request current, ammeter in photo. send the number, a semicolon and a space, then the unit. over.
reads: 2.8; mA
